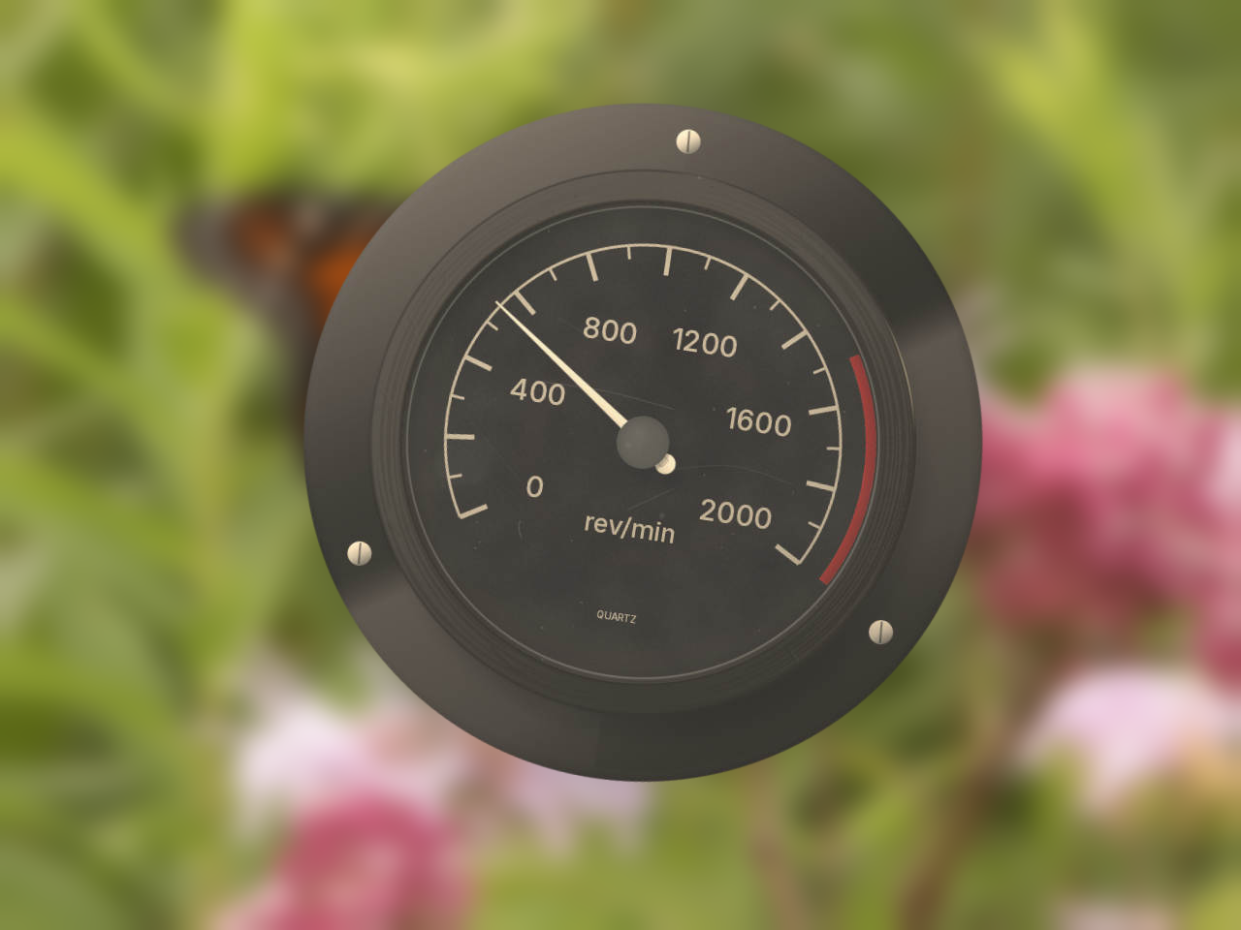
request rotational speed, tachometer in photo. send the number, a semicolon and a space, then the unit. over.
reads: 550; rpm
